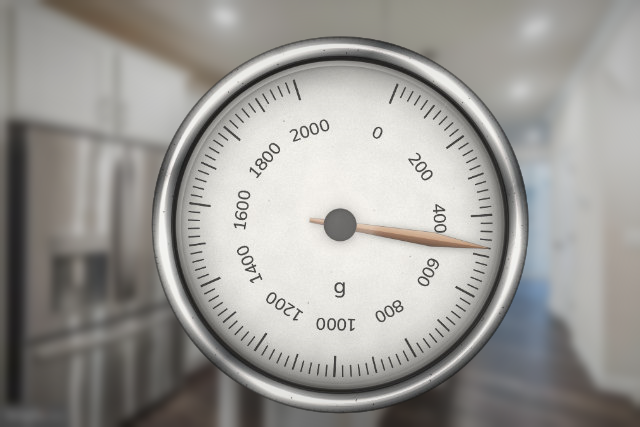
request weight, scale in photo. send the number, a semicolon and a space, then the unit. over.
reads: 480; g
